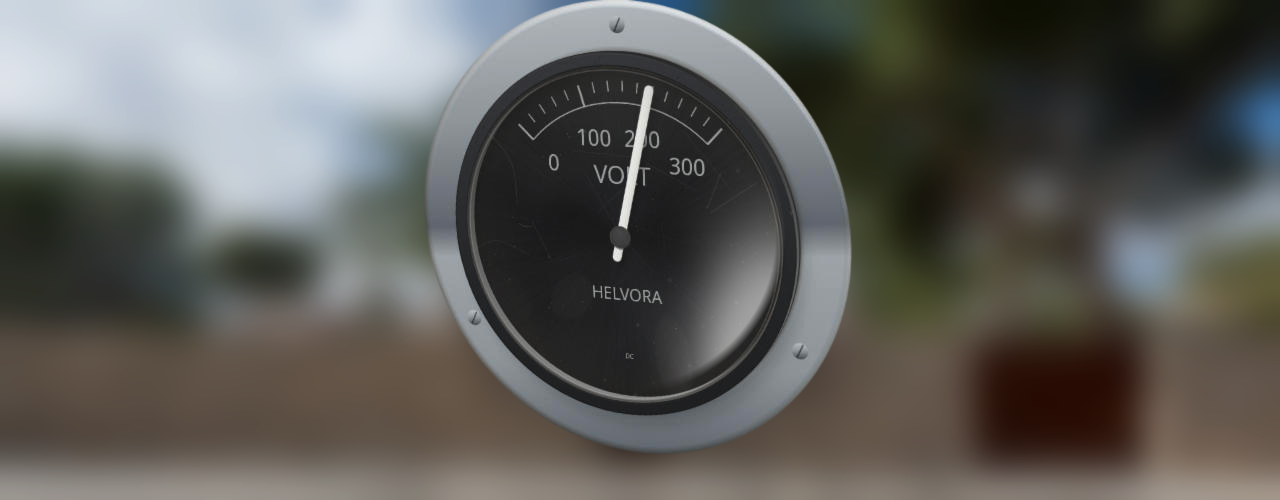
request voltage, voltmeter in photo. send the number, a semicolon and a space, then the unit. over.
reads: 200; V
